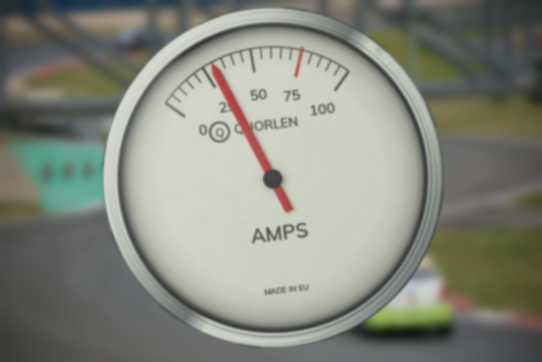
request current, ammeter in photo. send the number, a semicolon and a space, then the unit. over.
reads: 30; A
